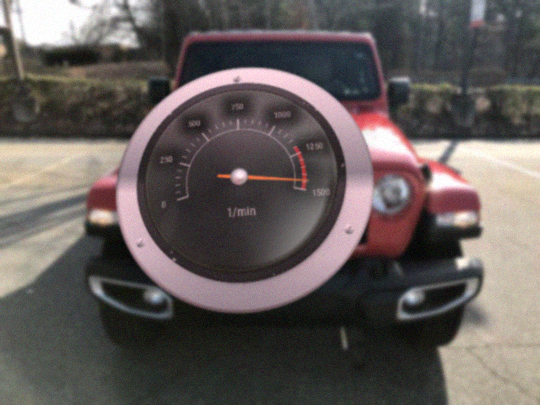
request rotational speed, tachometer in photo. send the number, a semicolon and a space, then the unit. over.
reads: 1450; rpm
